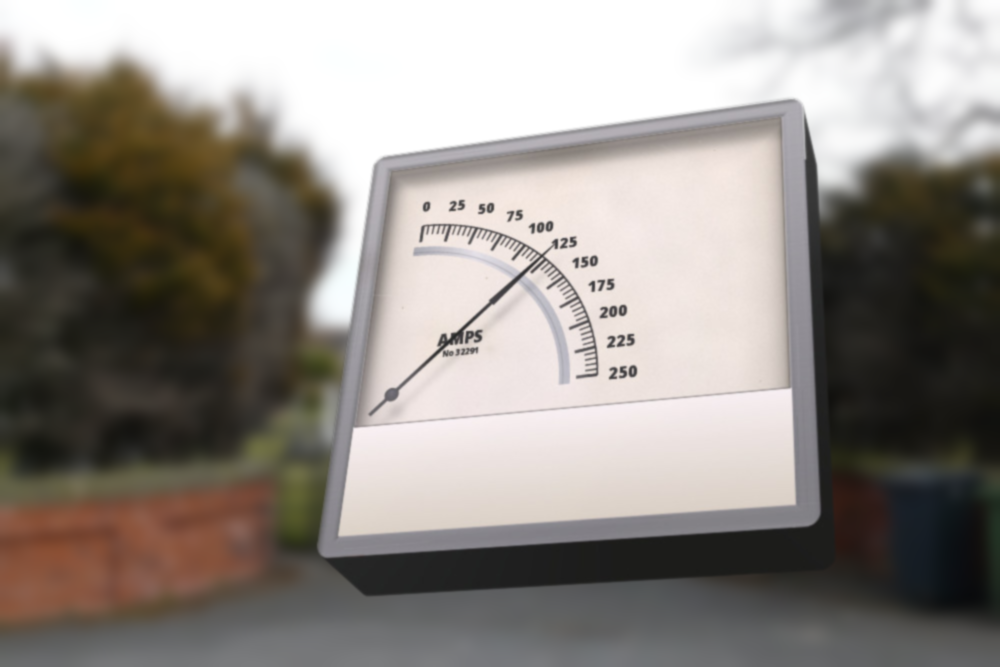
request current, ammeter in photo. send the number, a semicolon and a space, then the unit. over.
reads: 125; A
